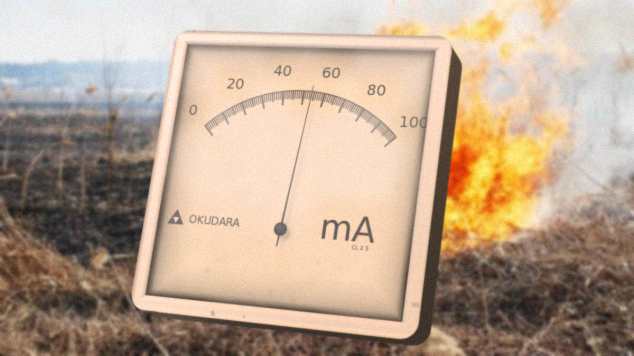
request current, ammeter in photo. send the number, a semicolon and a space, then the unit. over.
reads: 55; mA
